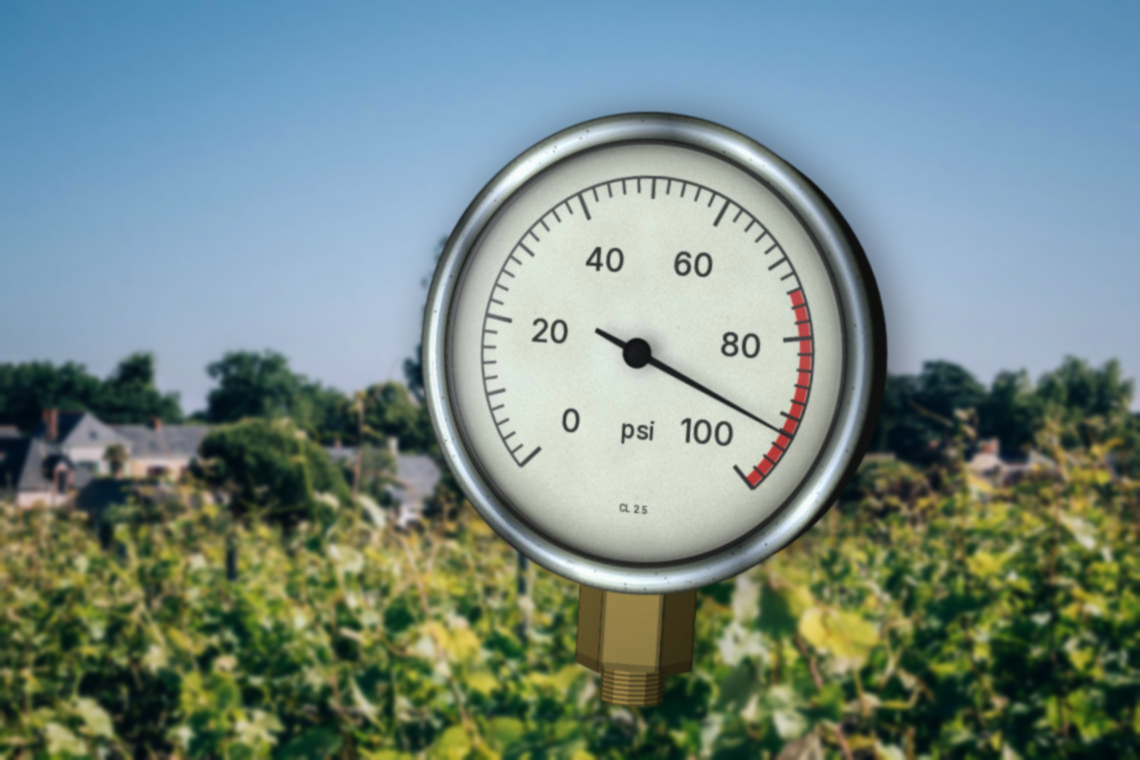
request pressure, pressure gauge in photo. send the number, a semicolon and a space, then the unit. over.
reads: 92; psi
